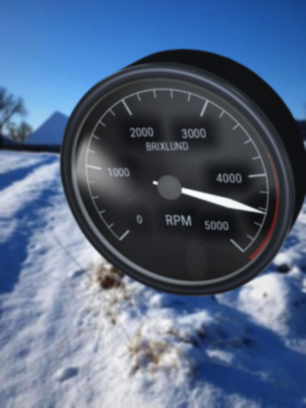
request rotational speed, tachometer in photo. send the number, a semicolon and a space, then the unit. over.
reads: 4400; rpm
